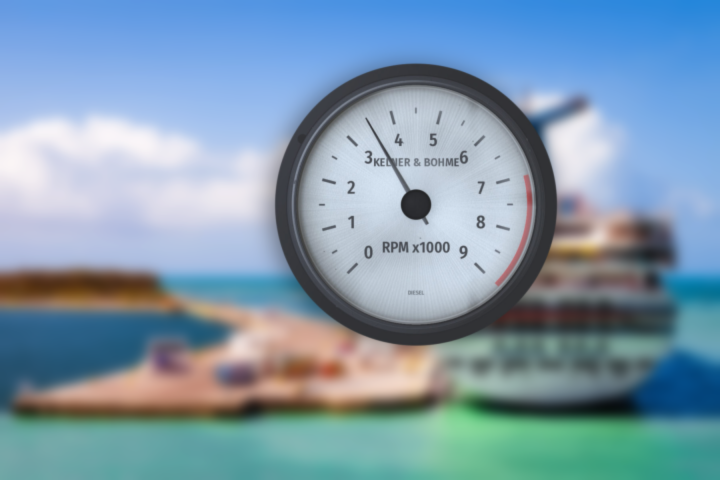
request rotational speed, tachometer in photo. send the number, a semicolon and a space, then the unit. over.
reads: 3500; rpm
